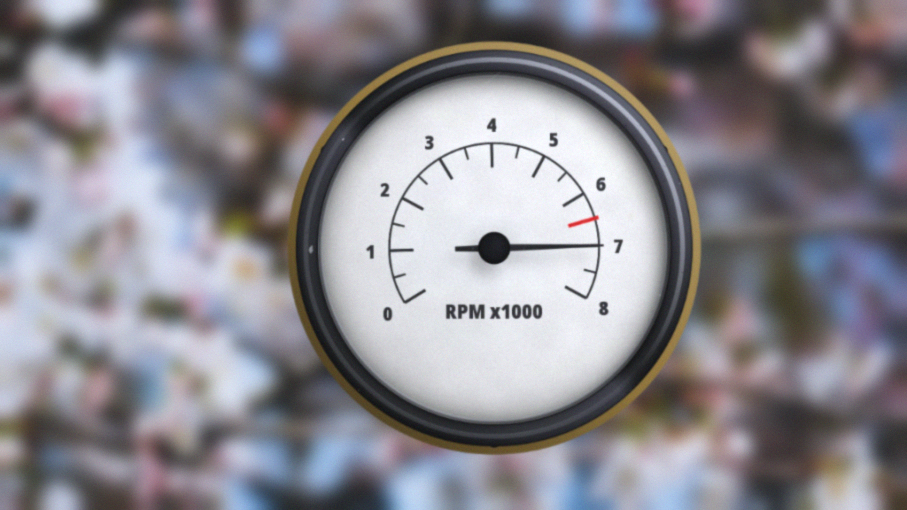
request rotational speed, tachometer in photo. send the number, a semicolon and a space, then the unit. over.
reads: 7000; rpm
